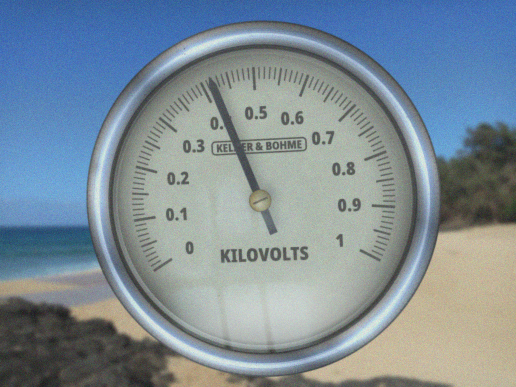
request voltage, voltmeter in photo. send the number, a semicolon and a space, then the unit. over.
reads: 0.42; kV
